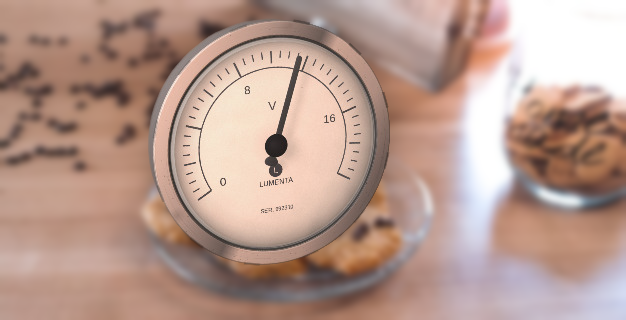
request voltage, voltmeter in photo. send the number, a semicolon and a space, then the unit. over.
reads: 11.5; V
